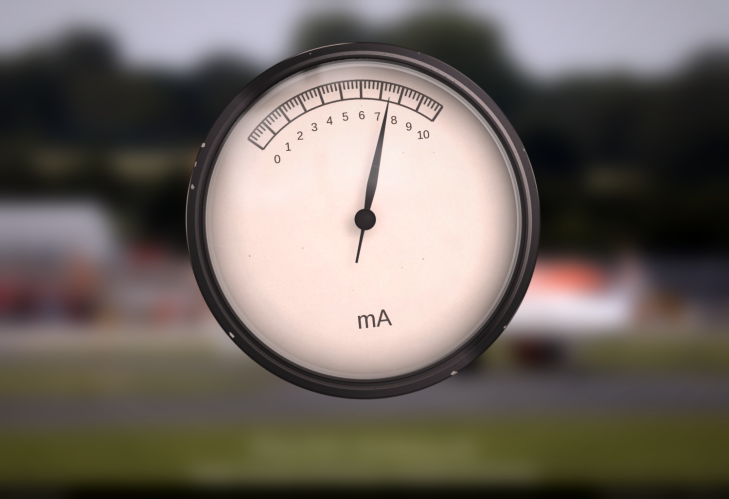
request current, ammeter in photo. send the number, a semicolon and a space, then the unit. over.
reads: 7.4; mA
